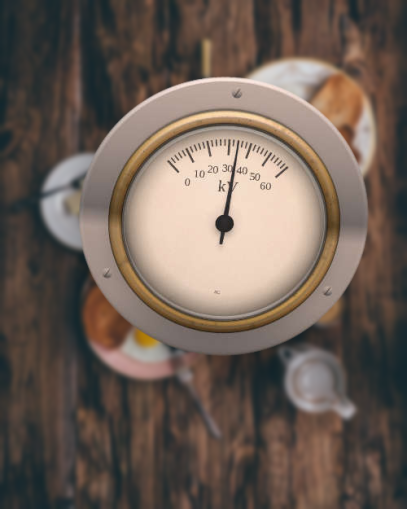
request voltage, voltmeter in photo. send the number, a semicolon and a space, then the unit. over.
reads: 34; kV
